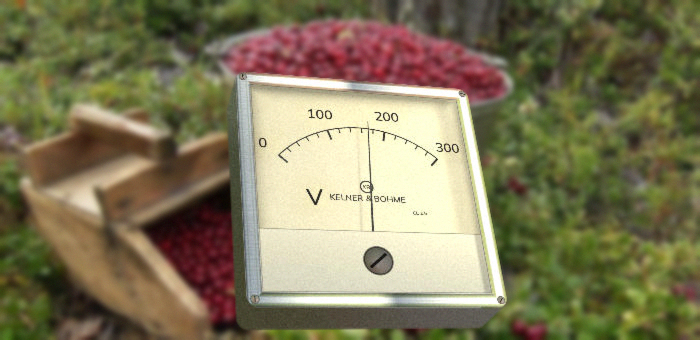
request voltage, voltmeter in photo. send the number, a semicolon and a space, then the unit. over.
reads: 170; V
